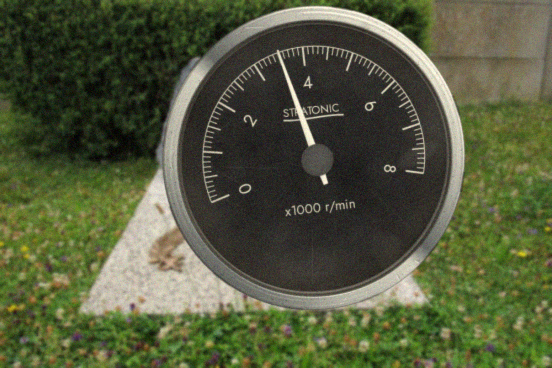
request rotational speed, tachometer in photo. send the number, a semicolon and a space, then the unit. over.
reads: 3500; rpm
